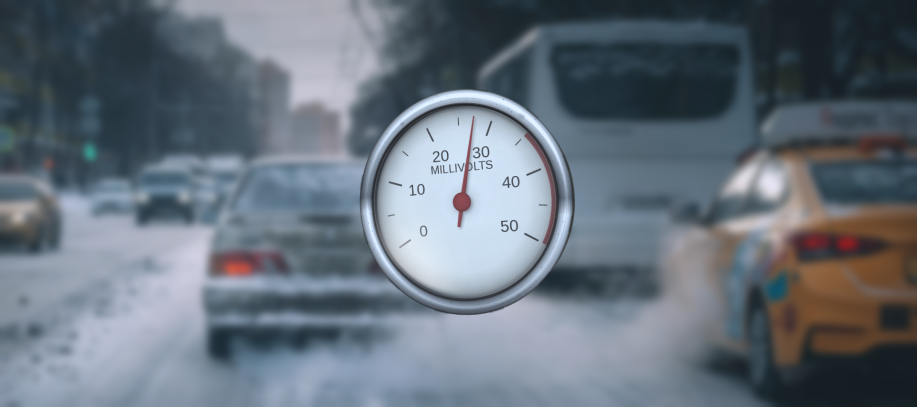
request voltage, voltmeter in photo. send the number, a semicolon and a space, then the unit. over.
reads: 27.5; mV
